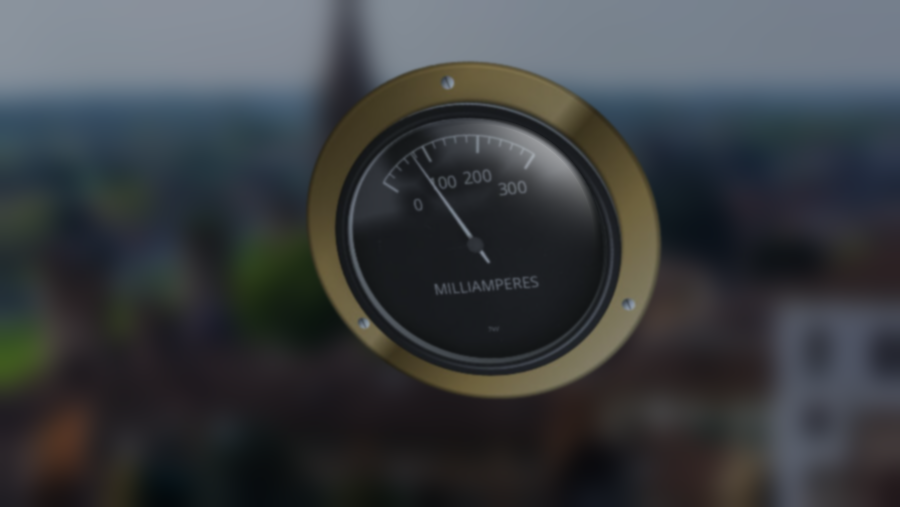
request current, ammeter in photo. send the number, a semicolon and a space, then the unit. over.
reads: 80; mA
